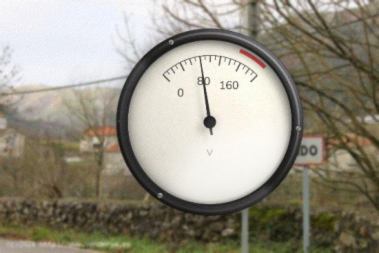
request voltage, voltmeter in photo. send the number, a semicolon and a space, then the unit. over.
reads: 80; V
